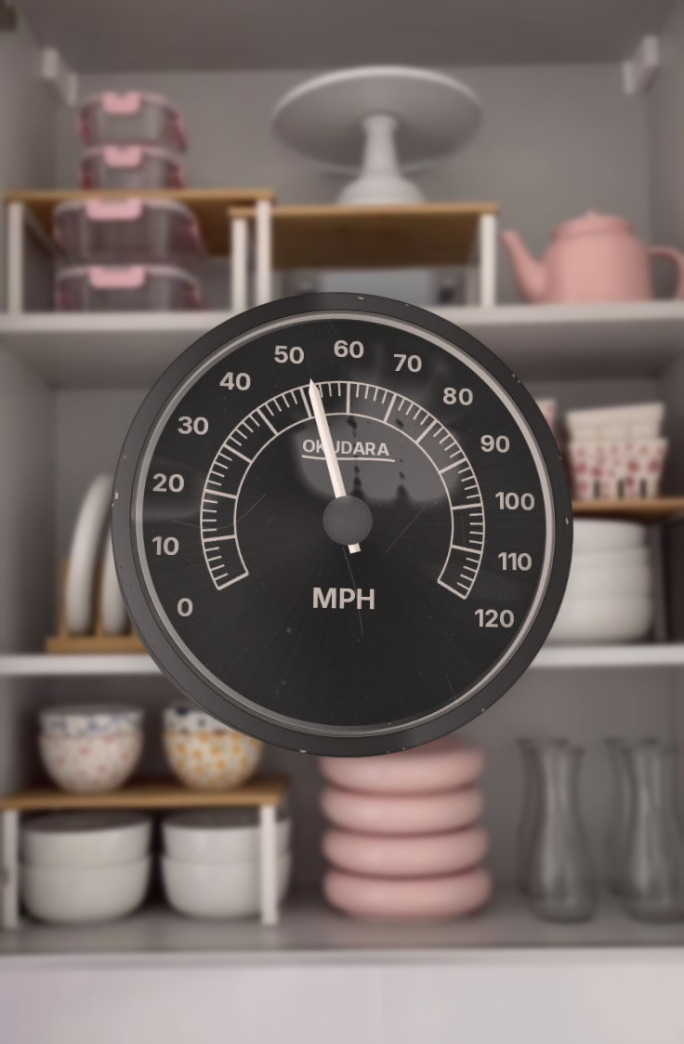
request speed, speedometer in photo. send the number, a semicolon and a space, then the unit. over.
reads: 52; mph
